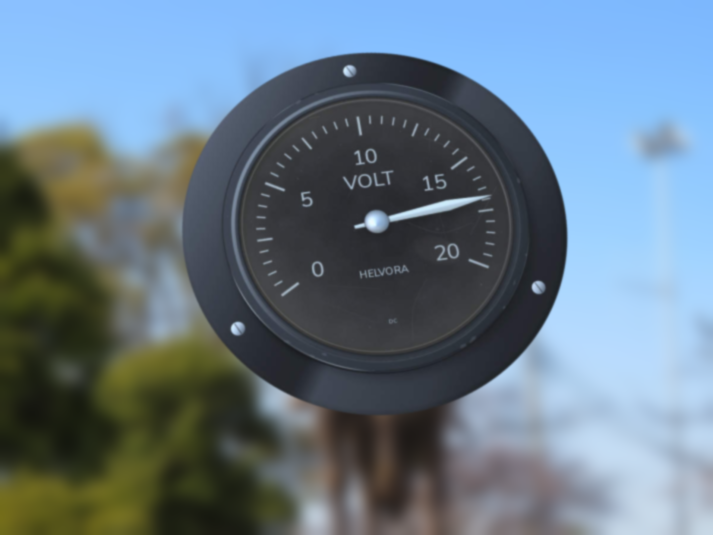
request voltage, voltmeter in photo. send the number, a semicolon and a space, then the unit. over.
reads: 17; V
